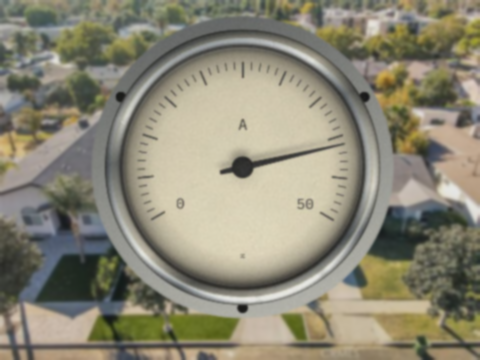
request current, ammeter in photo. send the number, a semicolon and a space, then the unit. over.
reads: 41; A
